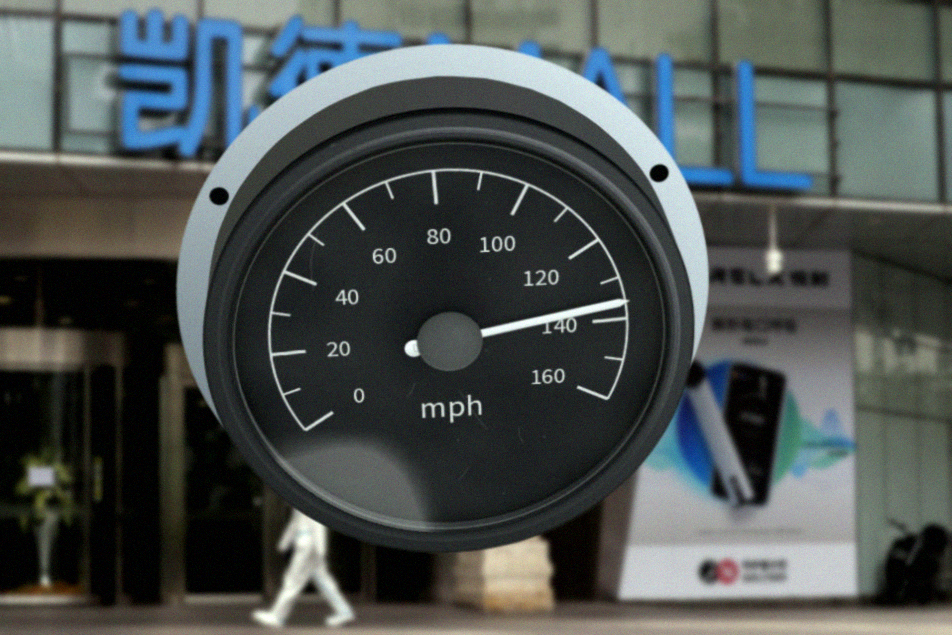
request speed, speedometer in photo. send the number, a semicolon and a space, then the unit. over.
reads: 135; mph
